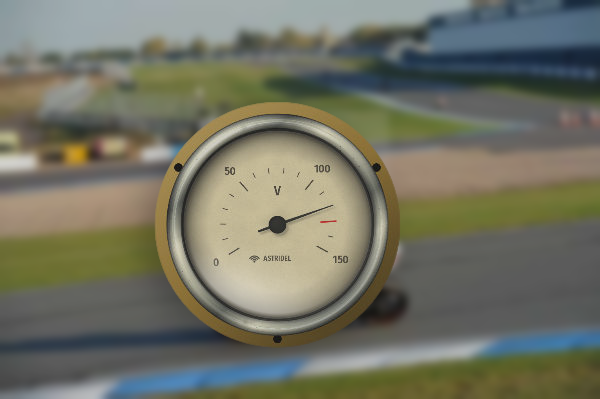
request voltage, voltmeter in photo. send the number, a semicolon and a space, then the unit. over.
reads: 120; V
